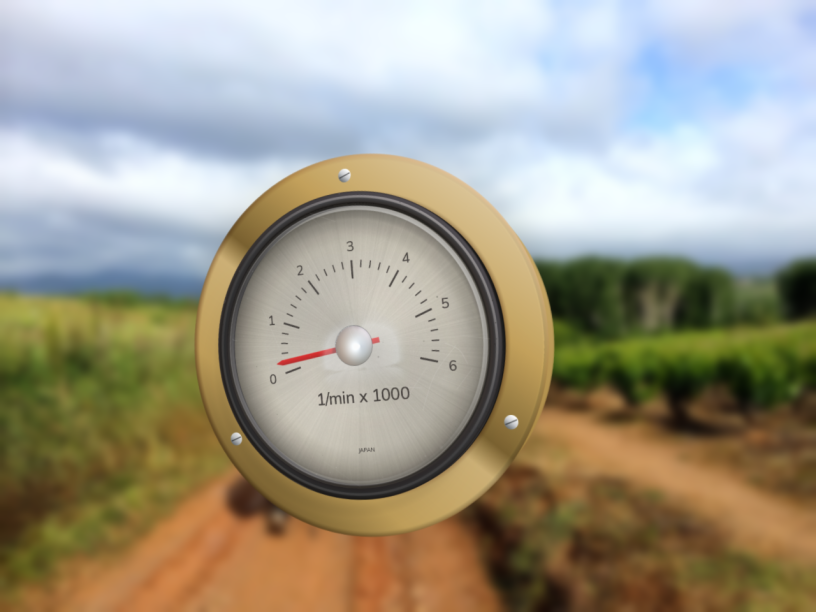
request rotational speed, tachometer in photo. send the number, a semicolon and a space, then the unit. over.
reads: 200; rpm
